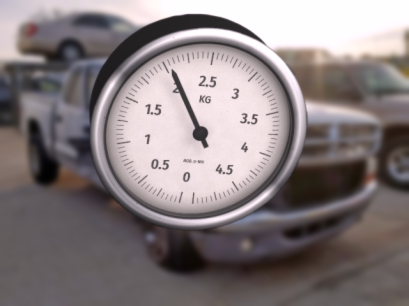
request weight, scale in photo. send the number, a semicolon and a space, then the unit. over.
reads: 2.05; kg
